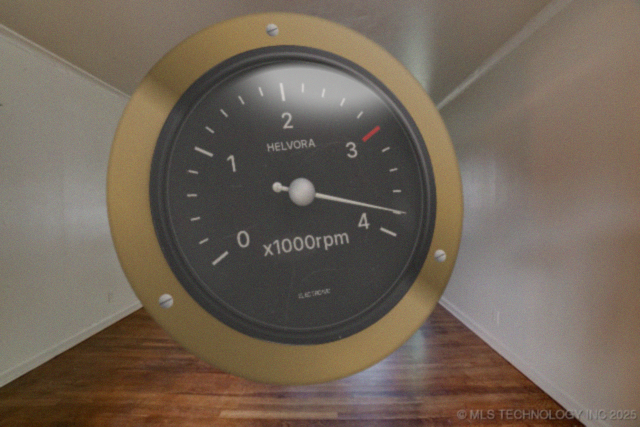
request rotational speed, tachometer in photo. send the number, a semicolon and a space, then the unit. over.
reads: 3800; rpm
